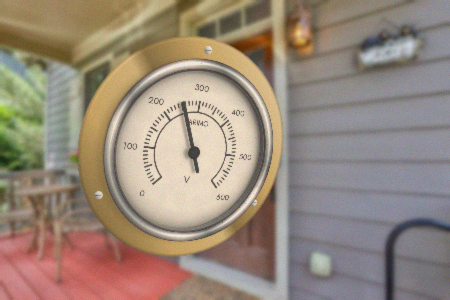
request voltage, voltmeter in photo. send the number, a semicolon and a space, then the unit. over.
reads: 250; V
